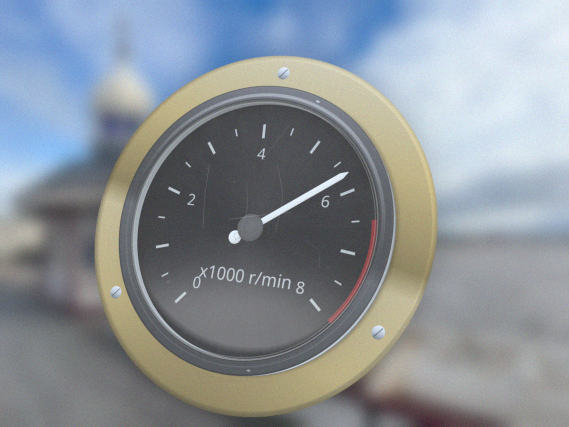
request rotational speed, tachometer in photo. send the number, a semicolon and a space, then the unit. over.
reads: 5750; rpm
